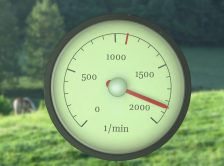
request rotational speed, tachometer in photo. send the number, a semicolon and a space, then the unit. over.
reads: 1850; rpm
